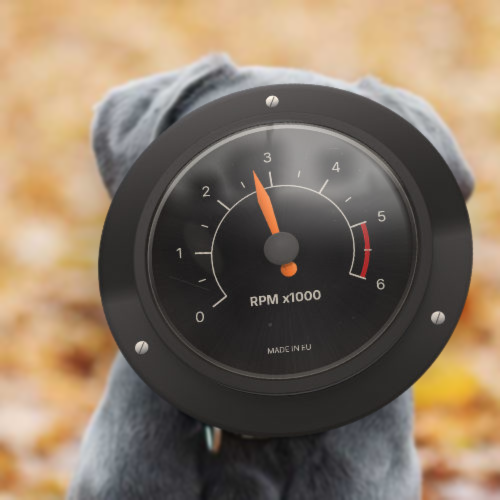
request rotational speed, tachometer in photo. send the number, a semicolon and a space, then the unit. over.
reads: 2750; rpm
